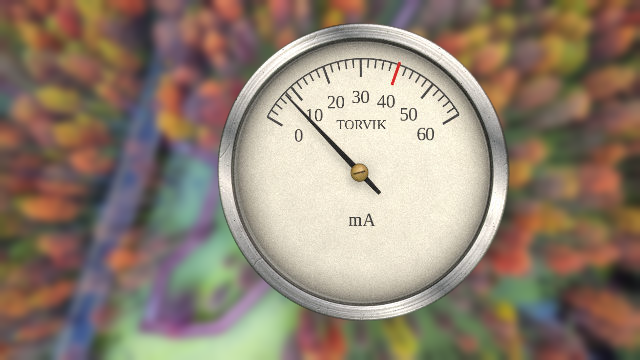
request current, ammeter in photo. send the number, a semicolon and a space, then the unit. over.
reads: 8; mA
